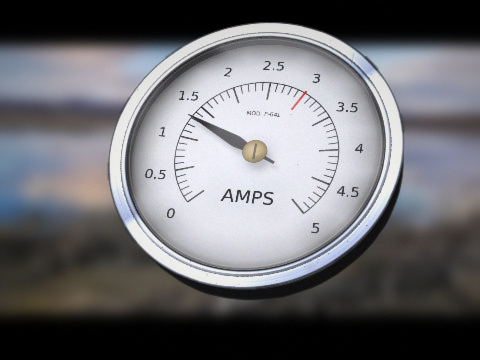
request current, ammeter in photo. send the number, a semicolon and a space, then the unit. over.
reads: 1.3; A
